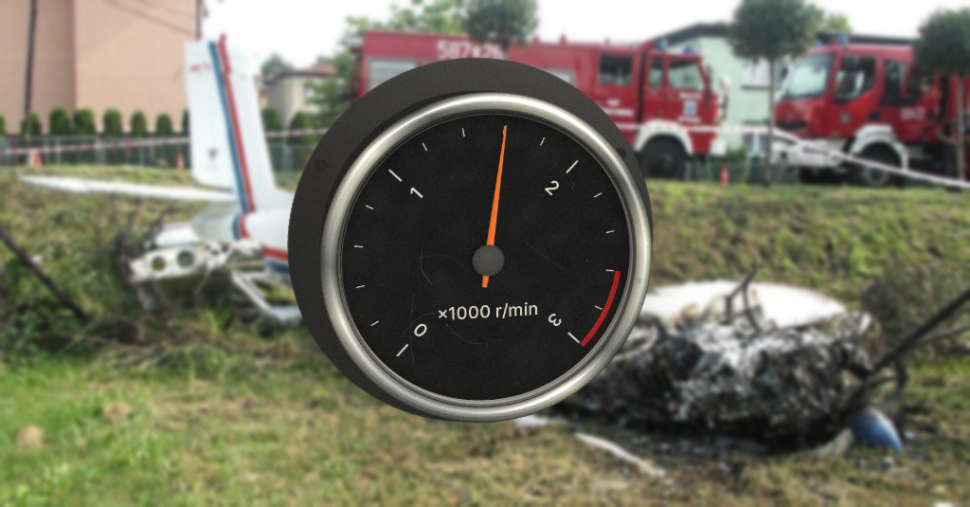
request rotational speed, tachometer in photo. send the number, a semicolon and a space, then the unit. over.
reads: 1600; rpm
